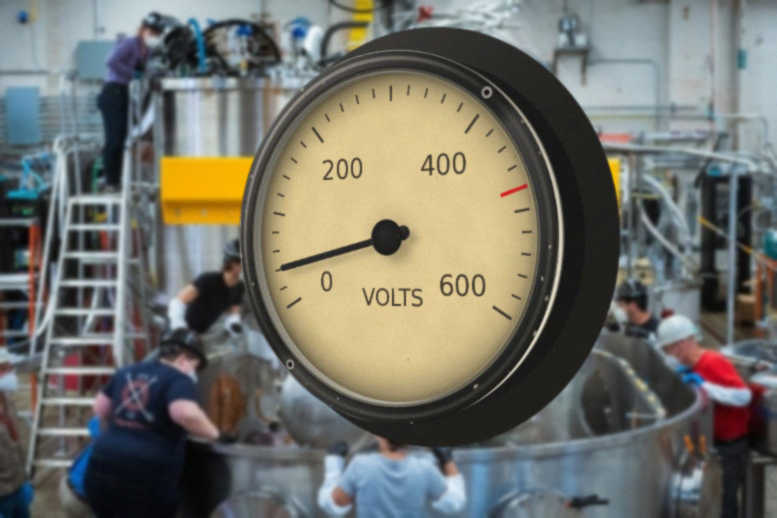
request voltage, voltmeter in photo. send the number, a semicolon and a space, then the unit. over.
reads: 40; V
